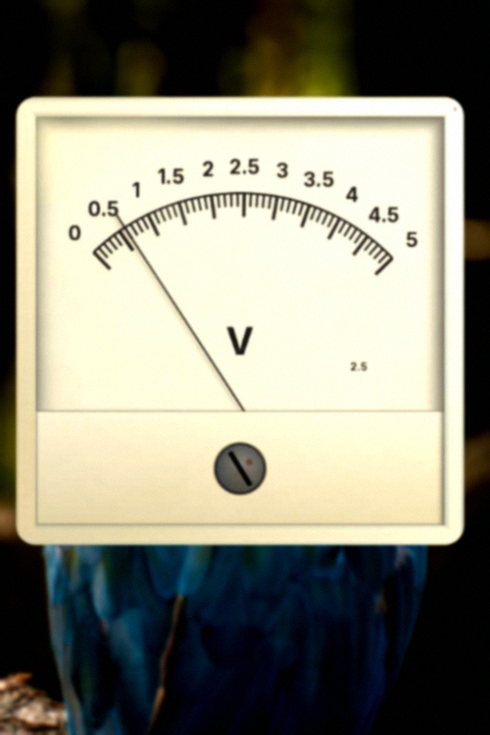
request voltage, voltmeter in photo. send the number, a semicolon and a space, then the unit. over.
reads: 0.6; V
